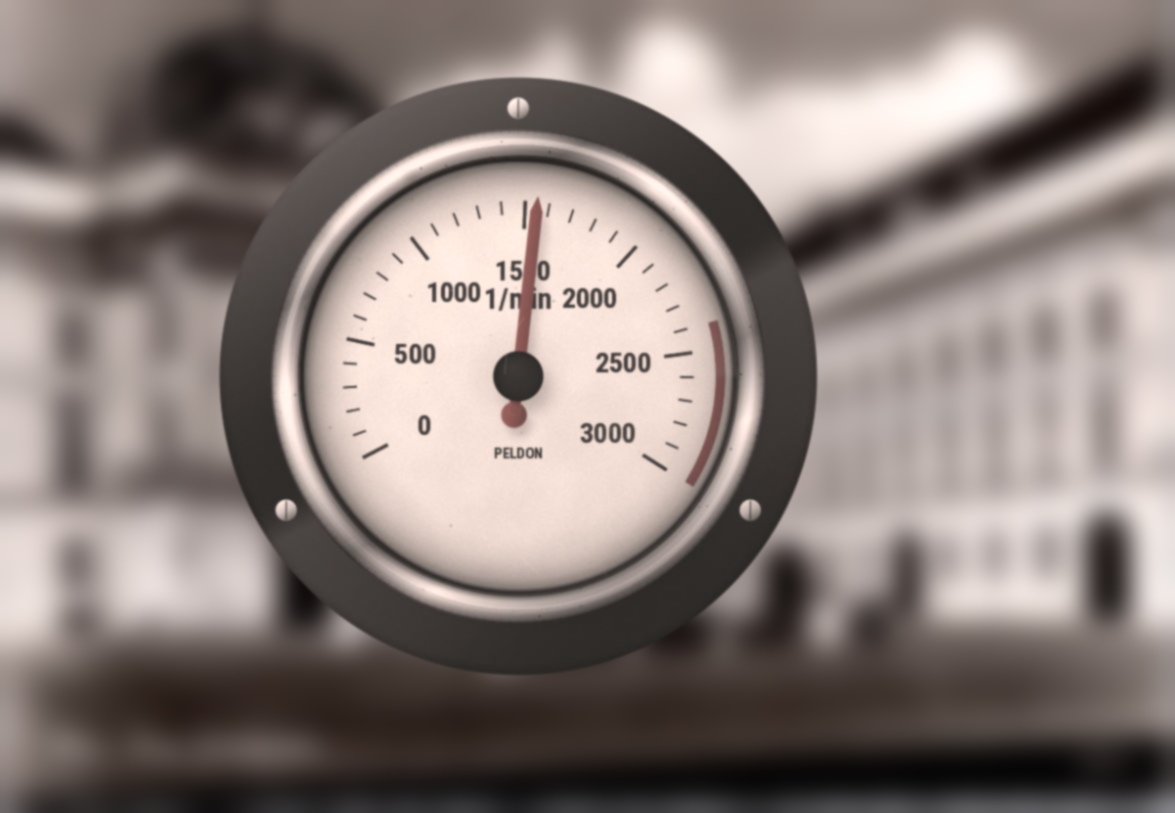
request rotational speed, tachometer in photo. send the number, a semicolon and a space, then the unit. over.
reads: 1550; rpm
